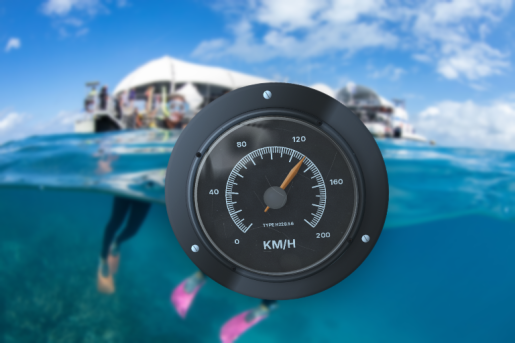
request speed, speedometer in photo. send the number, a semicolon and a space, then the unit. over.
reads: 130; km/h
